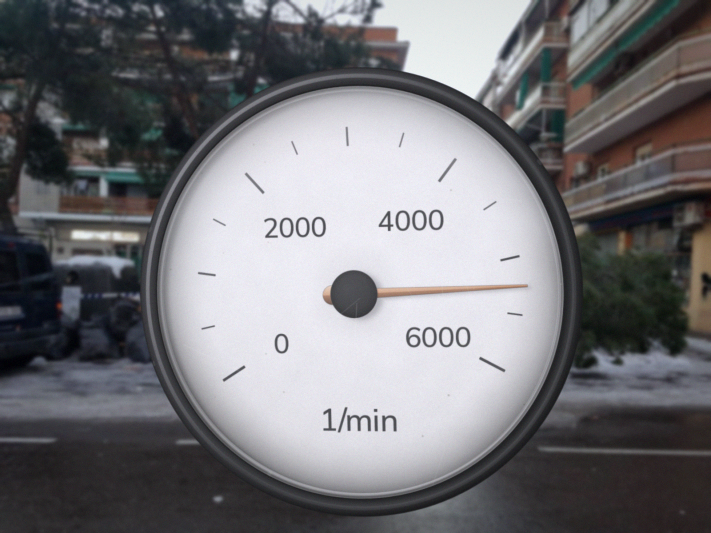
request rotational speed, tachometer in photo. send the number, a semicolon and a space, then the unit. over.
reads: 5250; rpm
